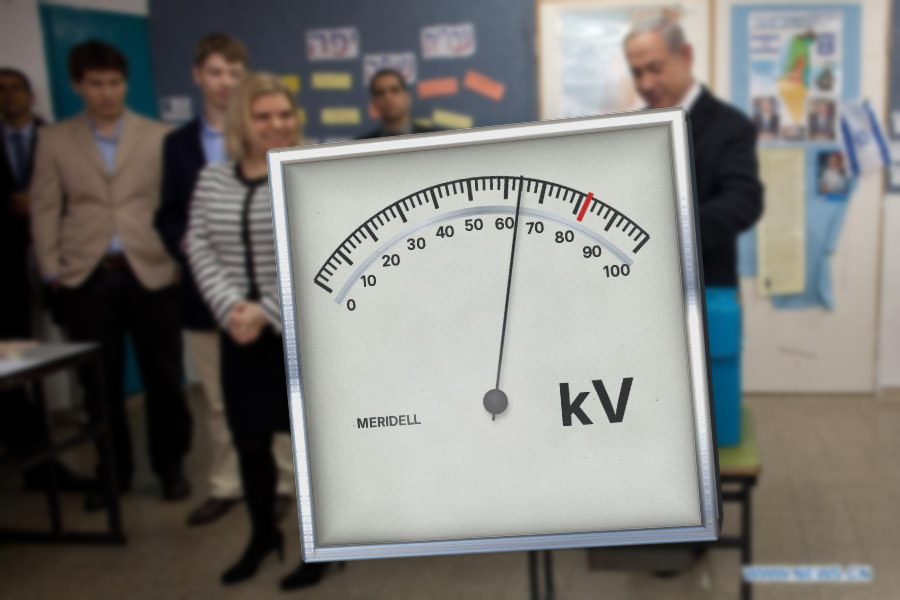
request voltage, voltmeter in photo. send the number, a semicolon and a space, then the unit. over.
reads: 64; kV
